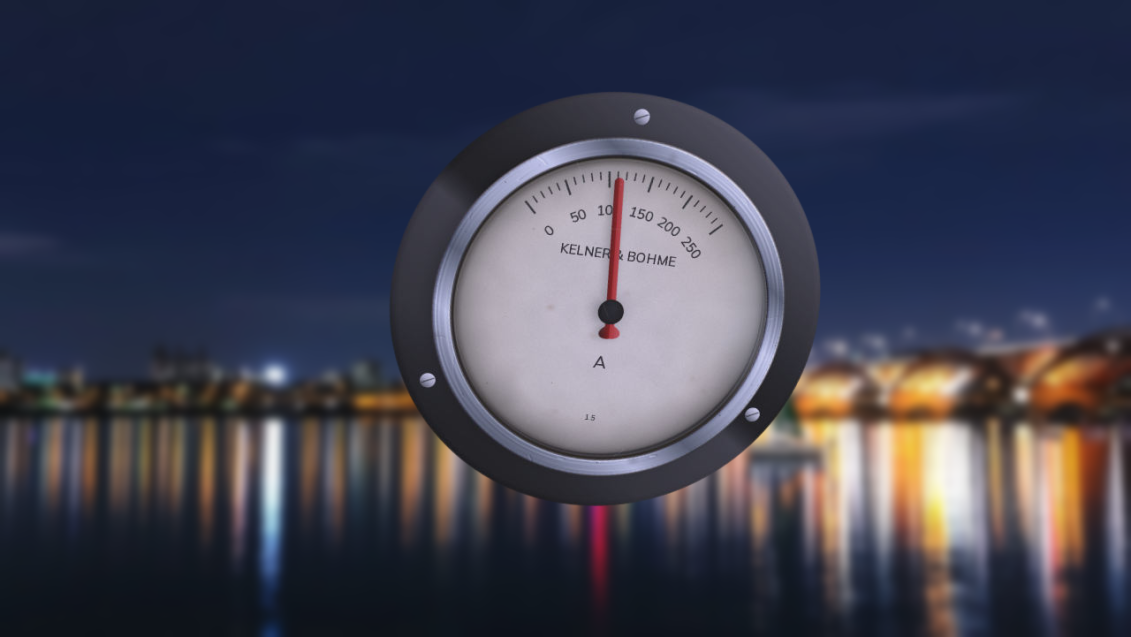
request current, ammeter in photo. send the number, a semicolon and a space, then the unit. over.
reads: 110; A
